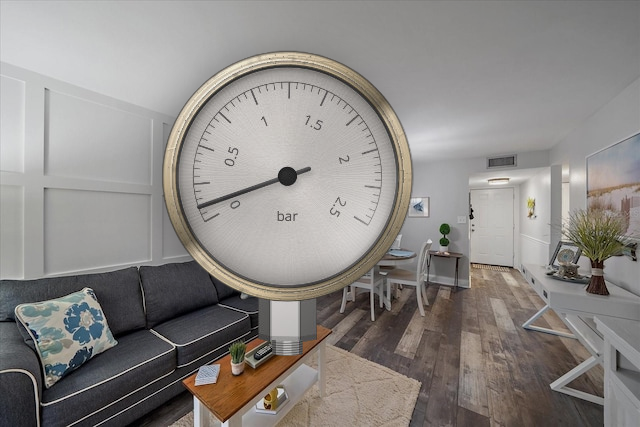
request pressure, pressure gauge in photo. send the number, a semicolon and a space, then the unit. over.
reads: 0.1; bar
